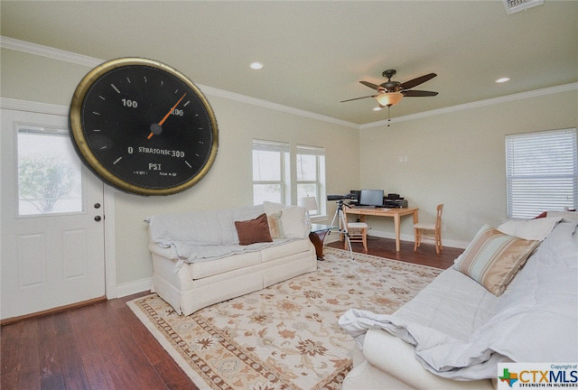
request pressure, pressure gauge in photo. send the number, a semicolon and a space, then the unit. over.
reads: 190; psi
